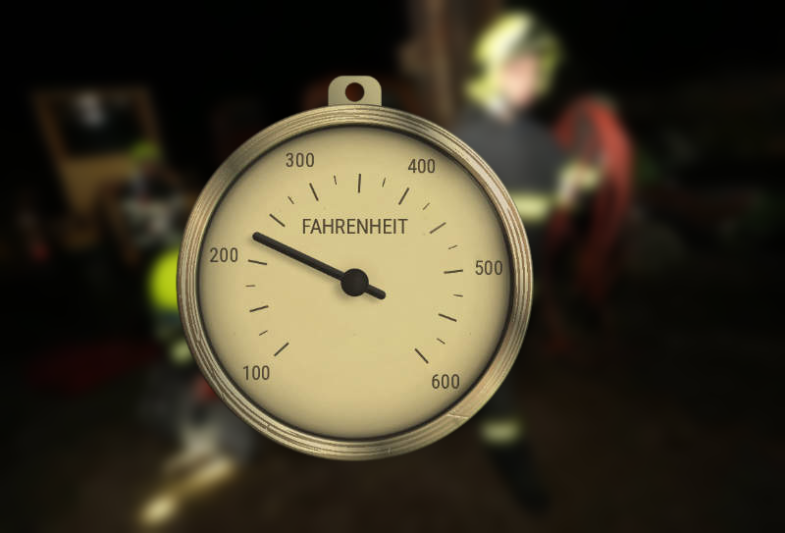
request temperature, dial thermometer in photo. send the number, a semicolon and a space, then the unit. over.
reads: 225; °F
